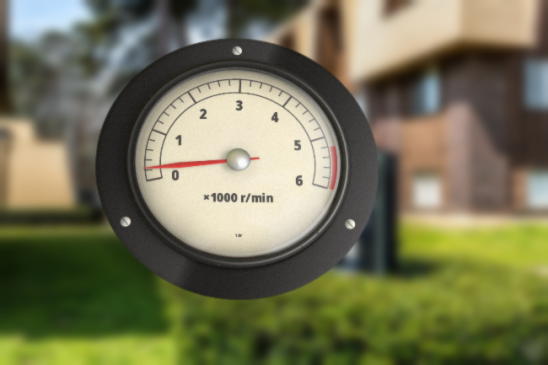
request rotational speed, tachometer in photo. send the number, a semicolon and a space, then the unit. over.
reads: 200; rpm
